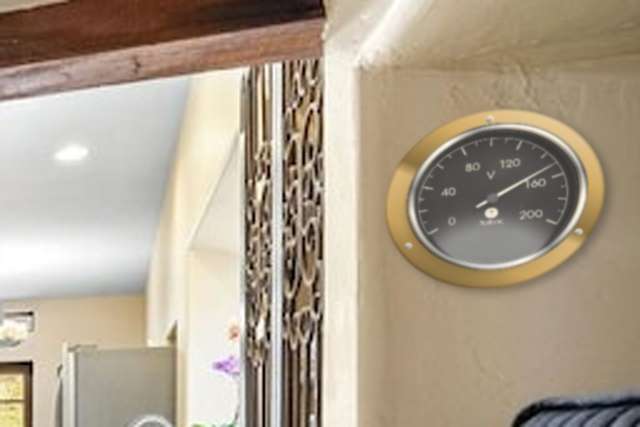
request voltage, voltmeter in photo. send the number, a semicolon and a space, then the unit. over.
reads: 150; V
